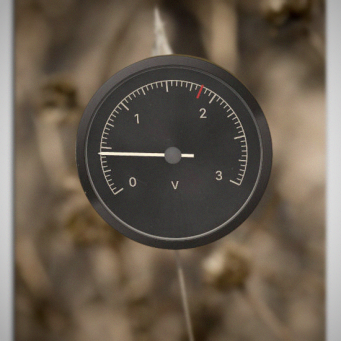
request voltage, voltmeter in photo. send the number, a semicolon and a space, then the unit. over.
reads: 0.45; V
